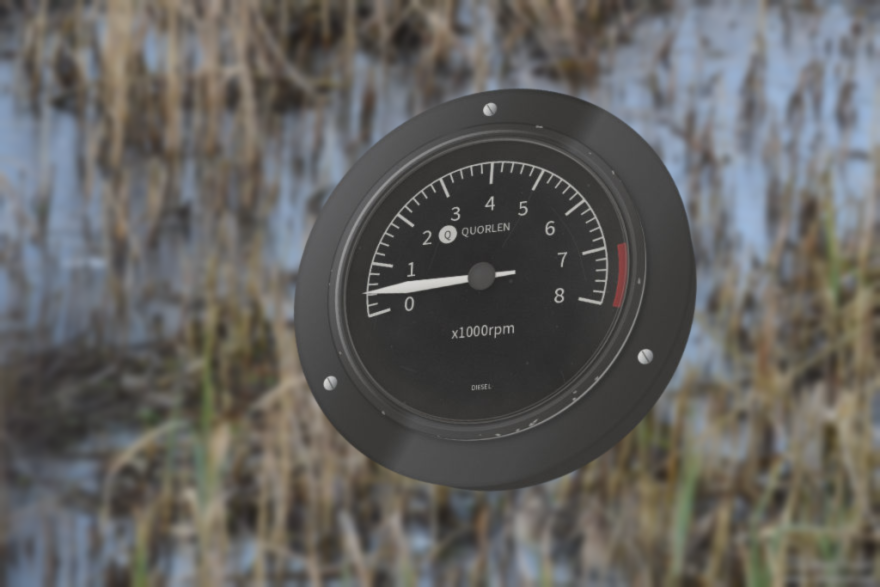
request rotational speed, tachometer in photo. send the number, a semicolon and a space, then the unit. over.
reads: 400; rpm
